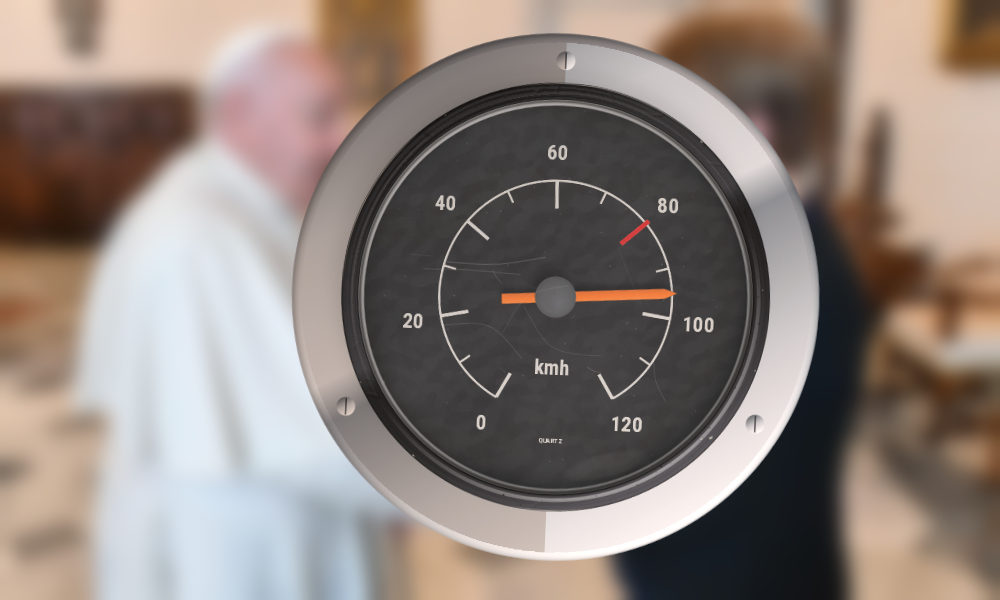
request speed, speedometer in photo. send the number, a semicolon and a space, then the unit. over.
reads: 95; km/h
